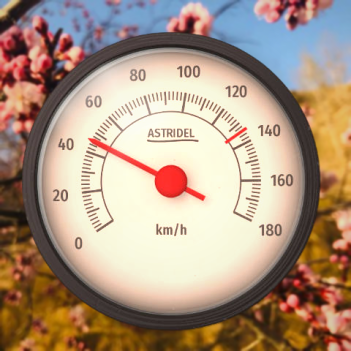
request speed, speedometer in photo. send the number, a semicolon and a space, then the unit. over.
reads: 46; km/h
